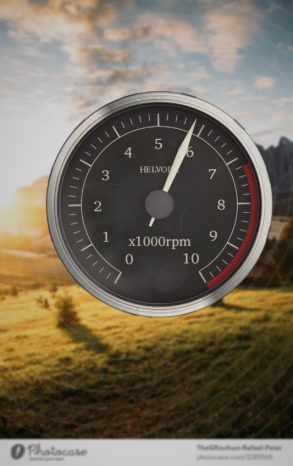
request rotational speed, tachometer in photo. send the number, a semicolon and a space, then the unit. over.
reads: 5800; rpm
